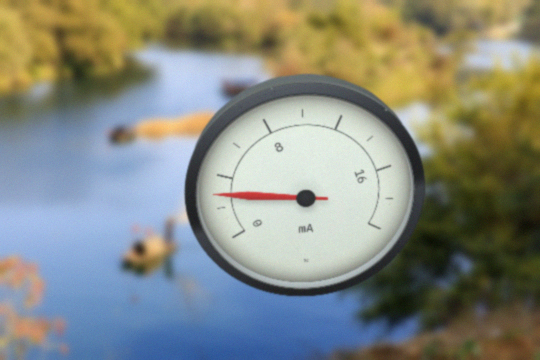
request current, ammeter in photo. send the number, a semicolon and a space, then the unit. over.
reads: 3; mA
